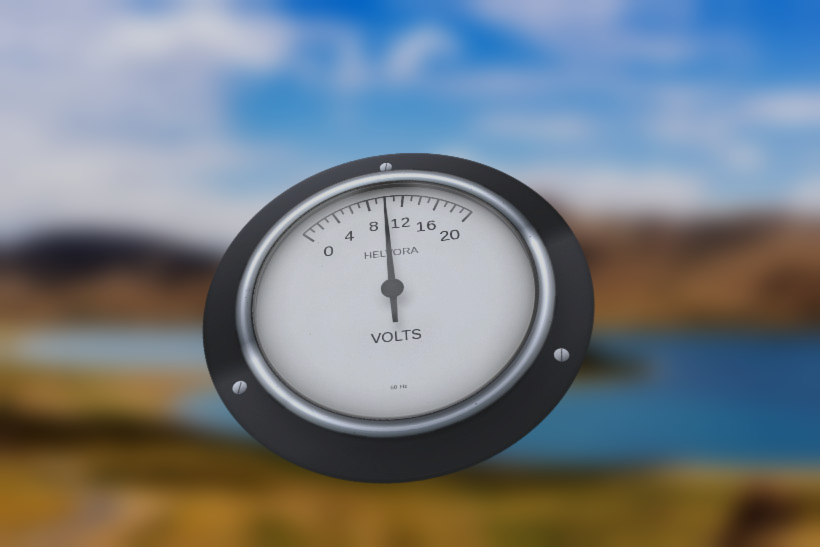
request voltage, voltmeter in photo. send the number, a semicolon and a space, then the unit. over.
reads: 10; V
